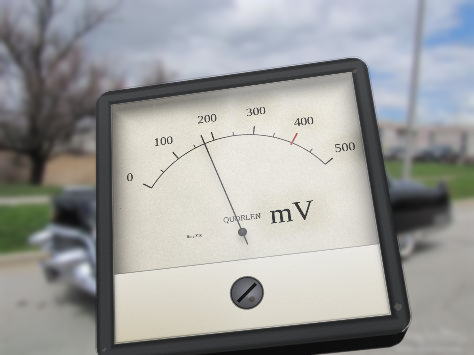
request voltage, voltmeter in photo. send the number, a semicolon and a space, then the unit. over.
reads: 175; mV
